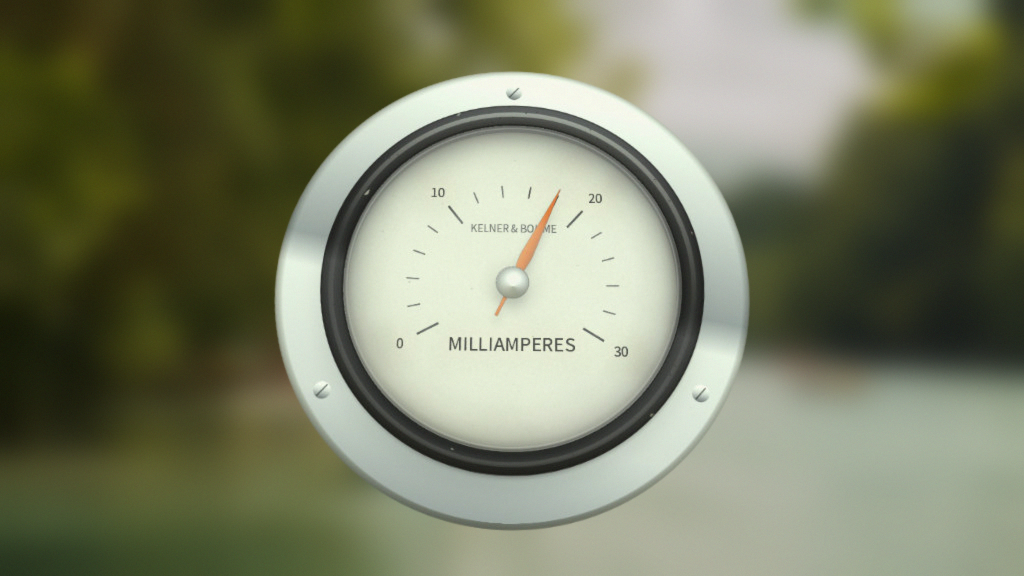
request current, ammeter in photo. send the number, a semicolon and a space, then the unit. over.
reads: 18; mA
